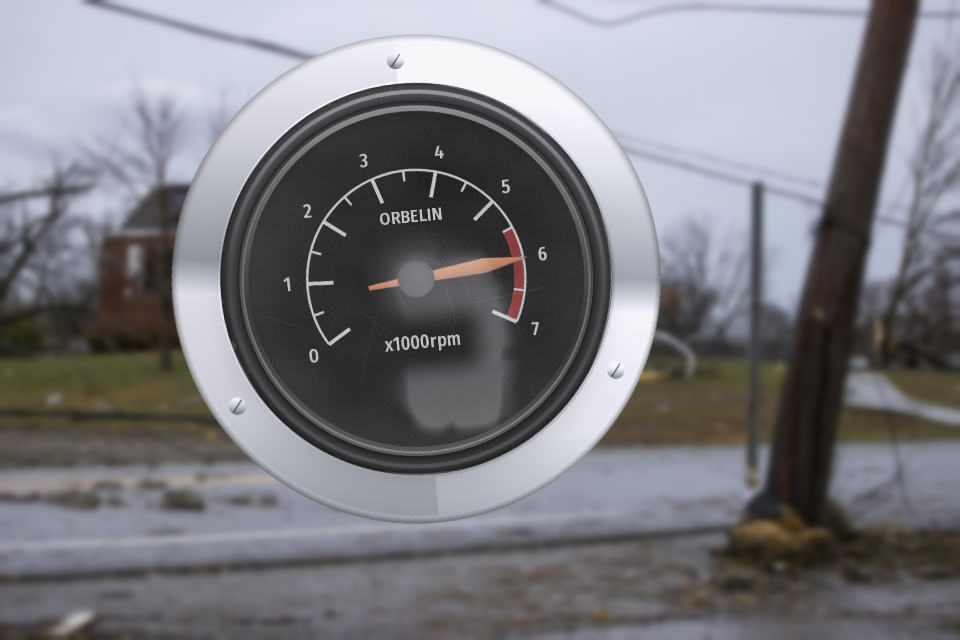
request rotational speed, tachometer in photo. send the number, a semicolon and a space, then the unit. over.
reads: 6000; rpm
